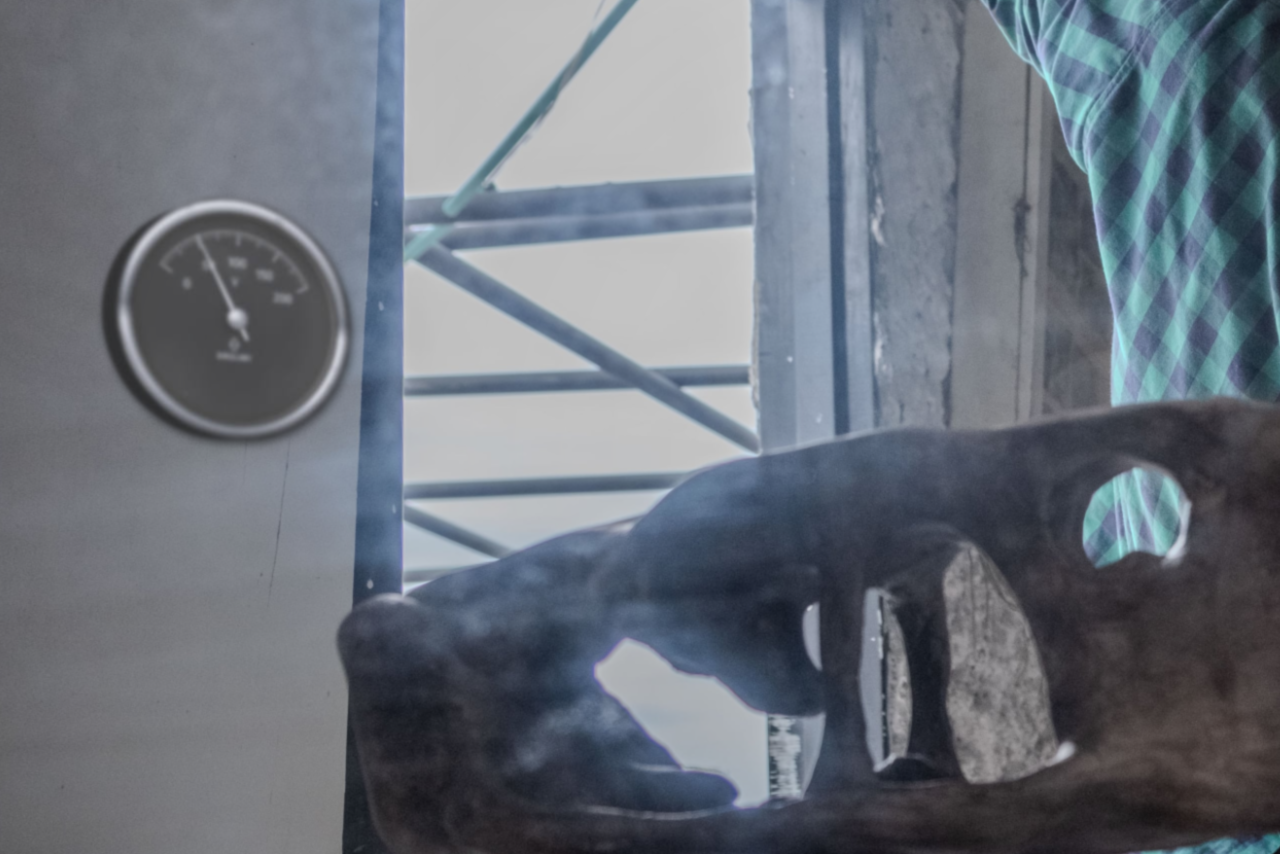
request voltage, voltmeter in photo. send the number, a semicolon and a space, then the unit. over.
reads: 50; V
